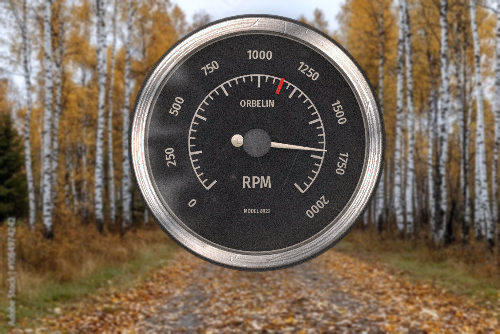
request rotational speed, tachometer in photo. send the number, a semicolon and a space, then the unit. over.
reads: 1700; rpm
